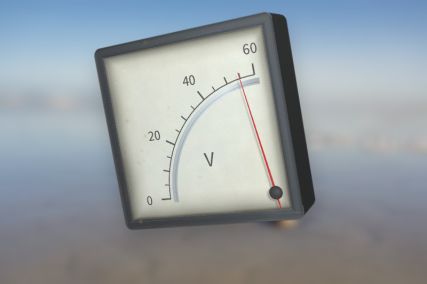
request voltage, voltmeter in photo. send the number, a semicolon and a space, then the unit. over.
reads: 55; V
